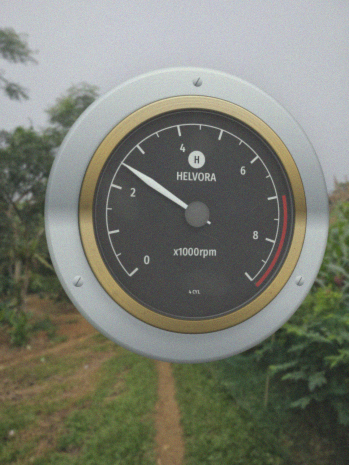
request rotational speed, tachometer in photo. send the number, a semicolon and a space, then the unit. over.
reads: 2500; rpm
